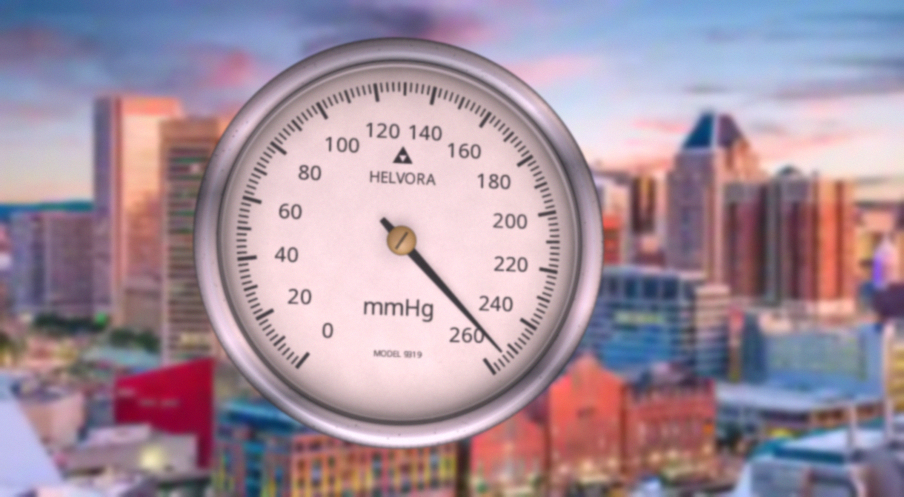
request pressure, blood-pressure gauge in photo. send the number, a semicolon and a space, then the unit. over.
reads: 254; mmHg
